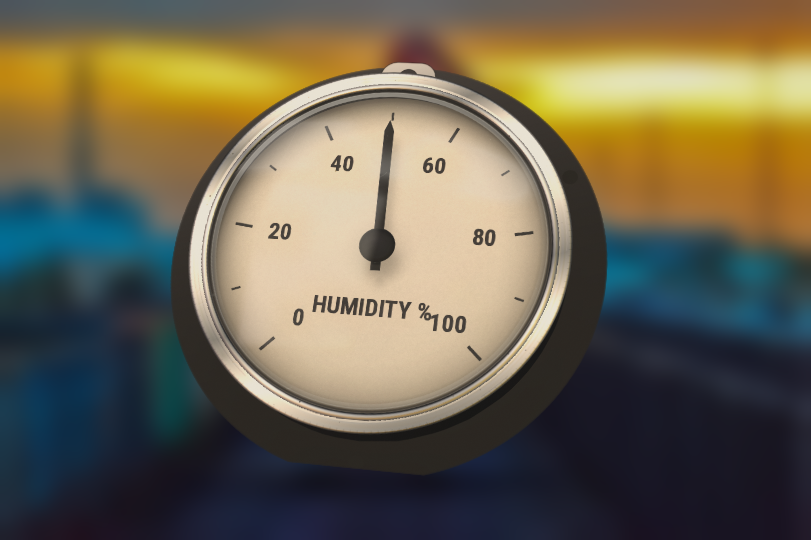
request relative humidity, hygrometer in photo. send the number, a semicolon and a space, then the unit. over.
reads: 50; %
